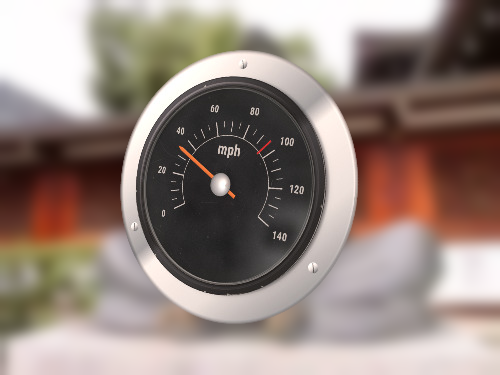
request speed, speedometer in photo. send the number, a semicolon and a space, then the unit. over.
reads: 35; mph
